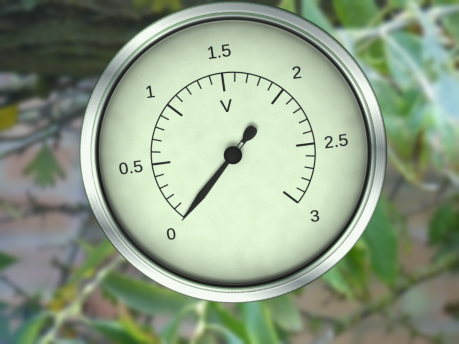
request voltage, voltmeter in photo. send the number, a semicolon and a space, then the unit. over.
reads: 0; V
